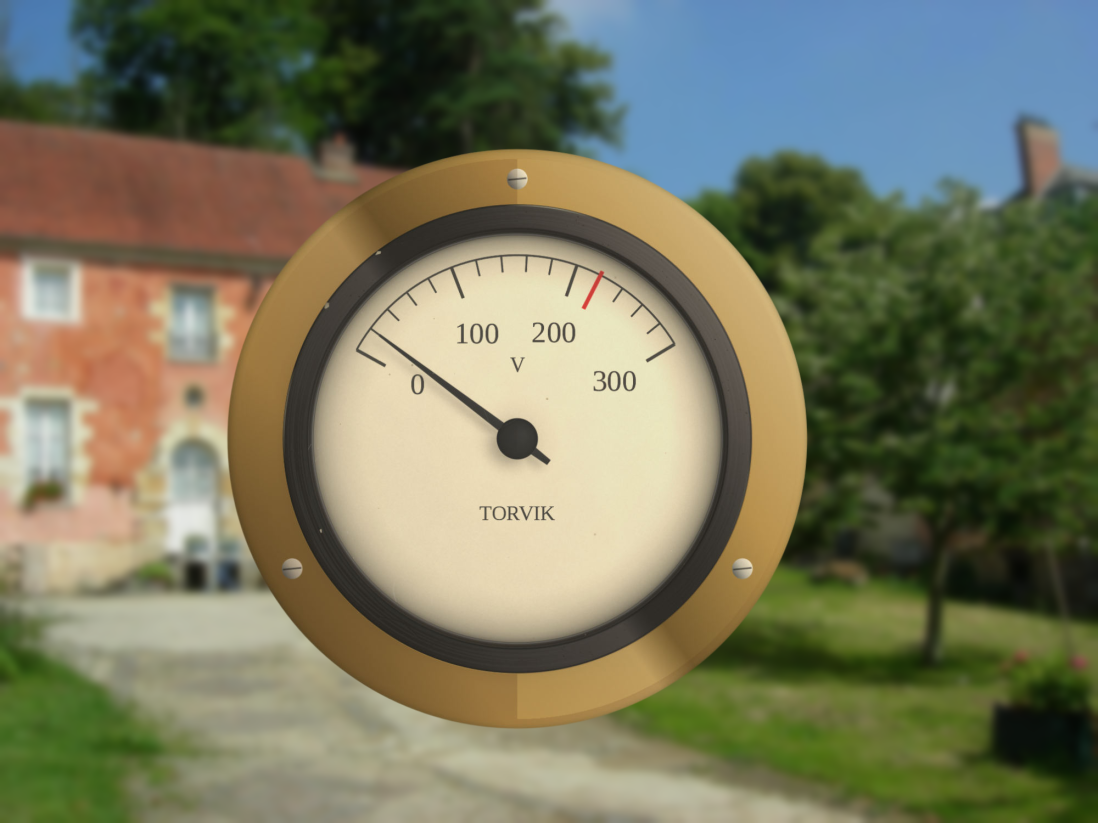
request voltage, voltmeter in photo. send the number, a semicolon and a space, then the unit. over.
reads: 20; V
